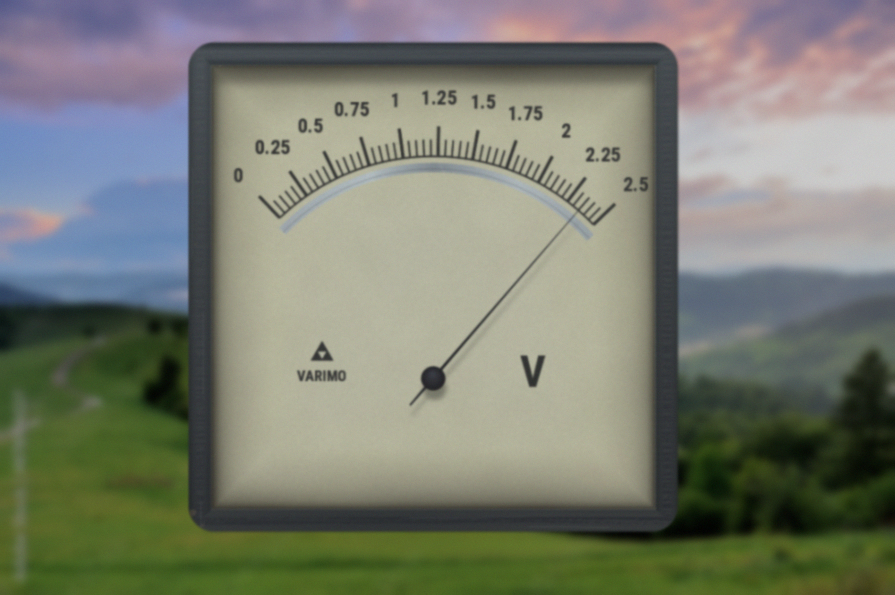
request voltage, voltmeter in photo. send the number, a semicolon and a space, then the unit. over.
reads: 2.35; V
